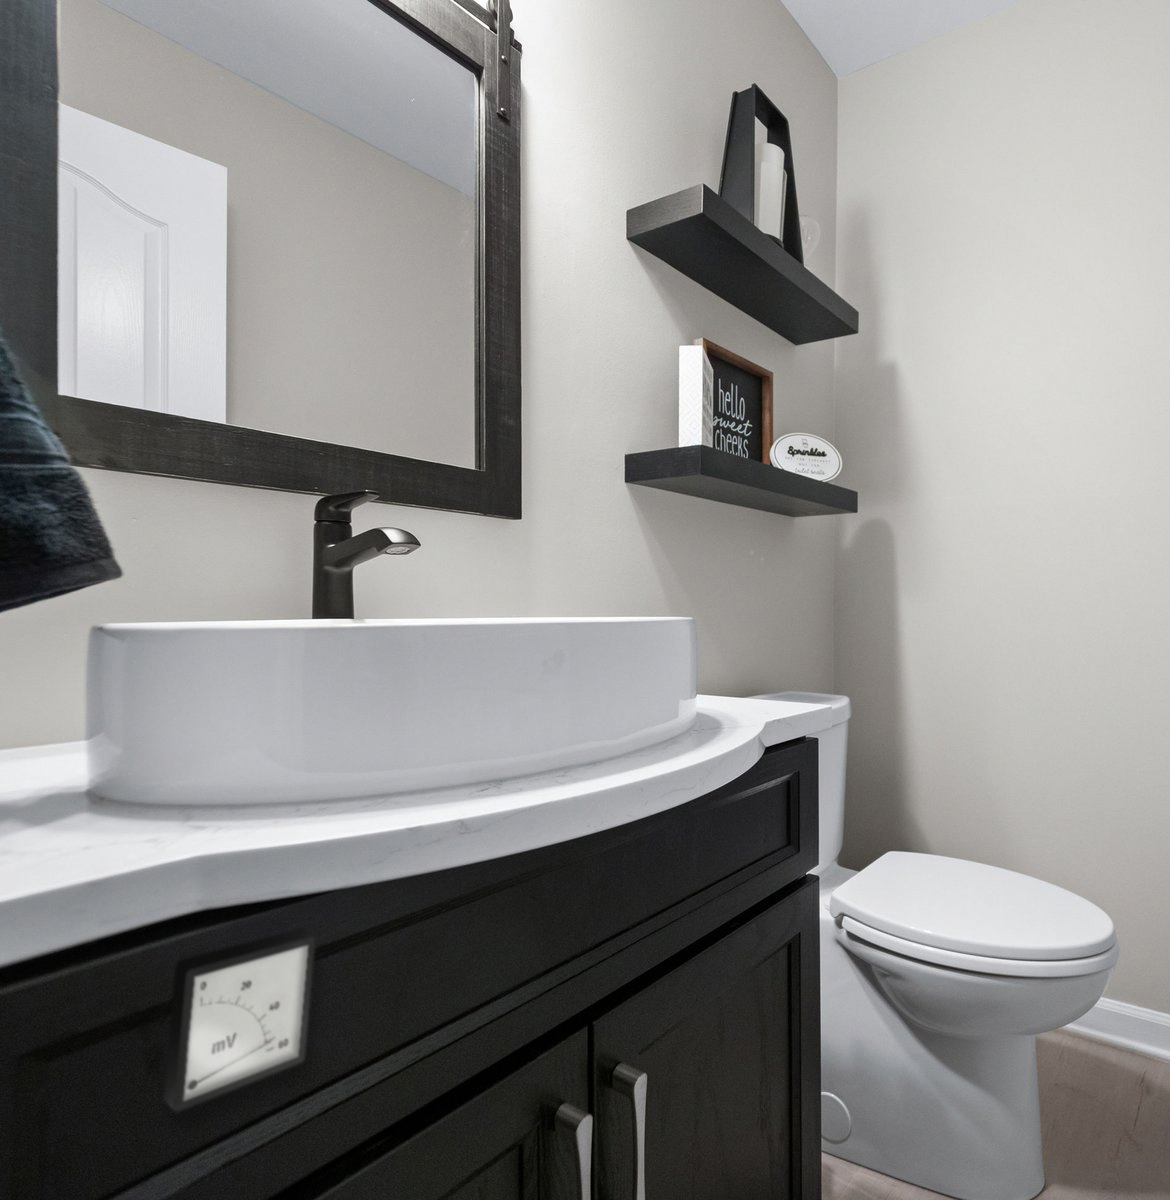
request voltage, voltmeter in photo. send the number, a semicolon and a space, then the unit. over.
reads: 55; mV
